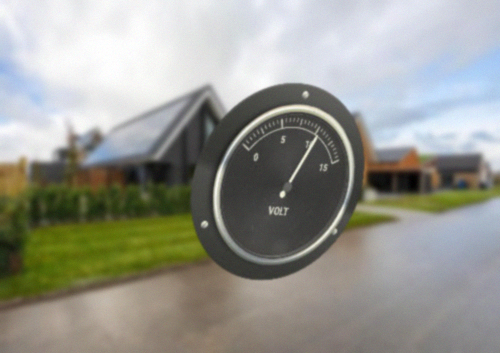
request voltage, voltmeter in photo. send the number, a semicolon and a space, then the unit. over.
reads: 10; V
